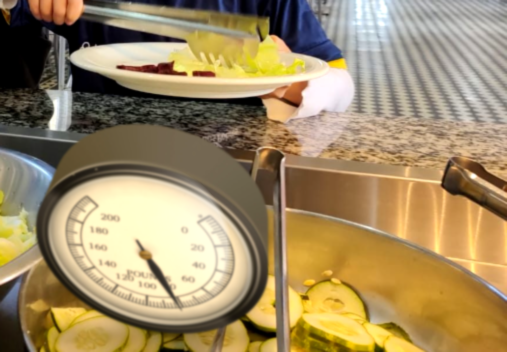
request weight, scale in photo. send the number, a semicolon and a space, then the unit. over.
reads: 80; lb
